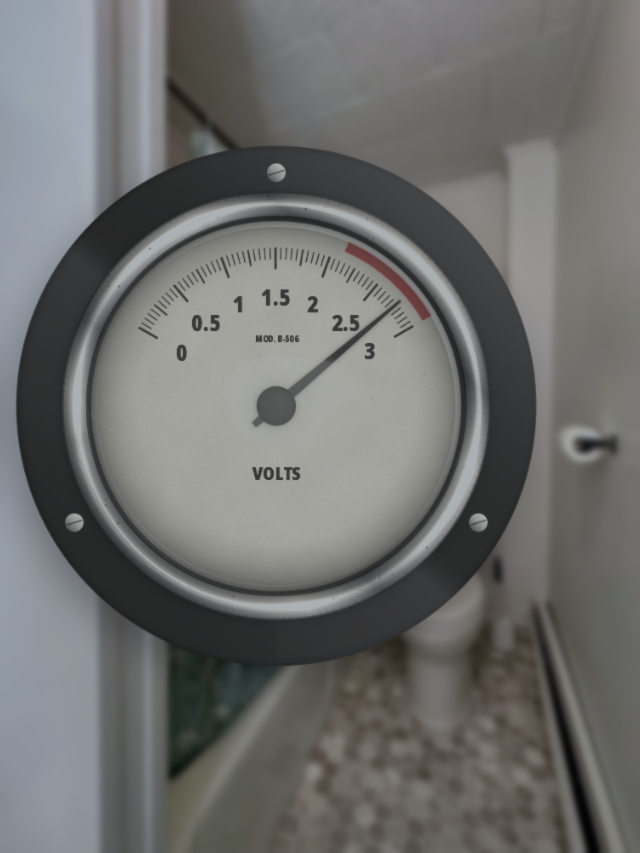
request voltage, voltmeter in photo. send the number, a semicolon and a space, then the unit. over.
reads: 2.75; V
